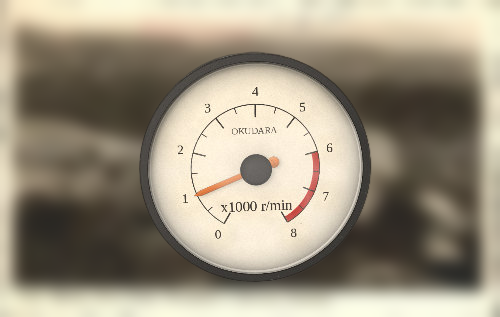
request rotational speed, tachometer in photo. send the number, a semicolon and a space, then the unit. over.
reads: 1000; rpm
